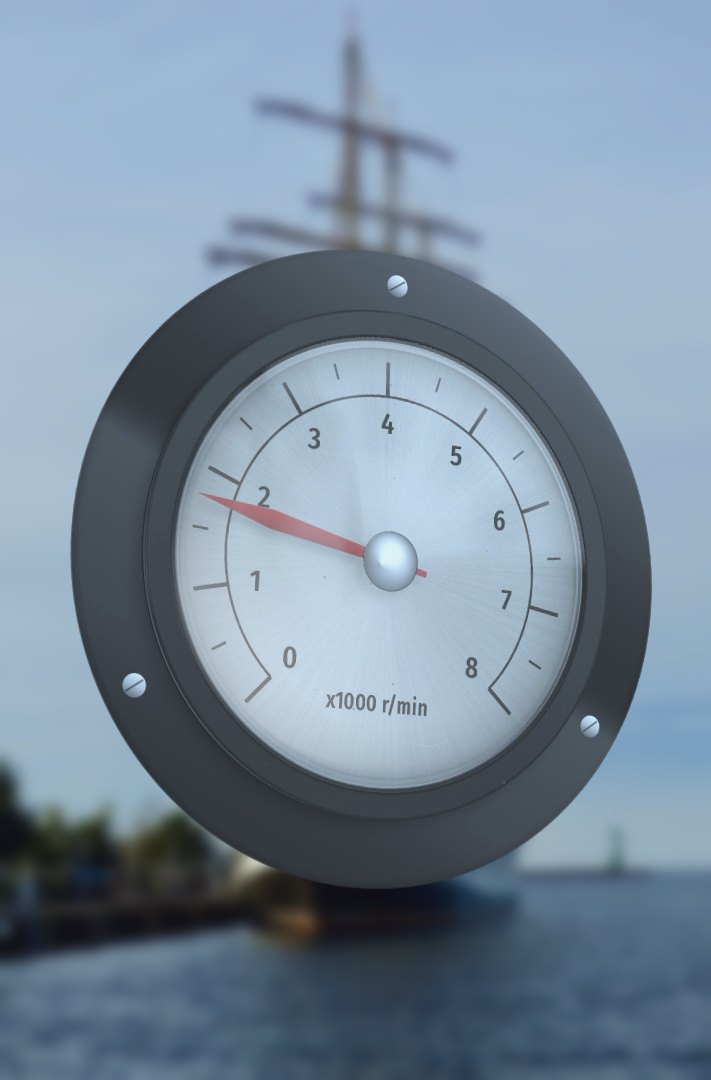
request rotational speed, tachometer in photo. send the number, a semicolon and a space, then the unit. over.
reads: 1750; rpm
